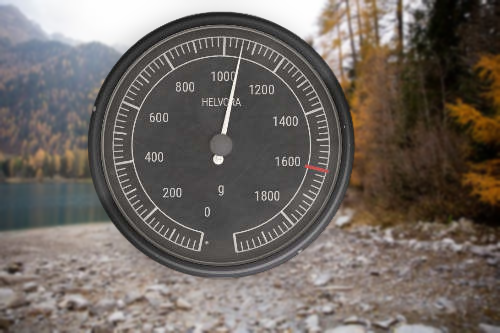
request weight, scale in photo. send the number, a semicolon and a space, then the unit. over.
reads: 1060; g
